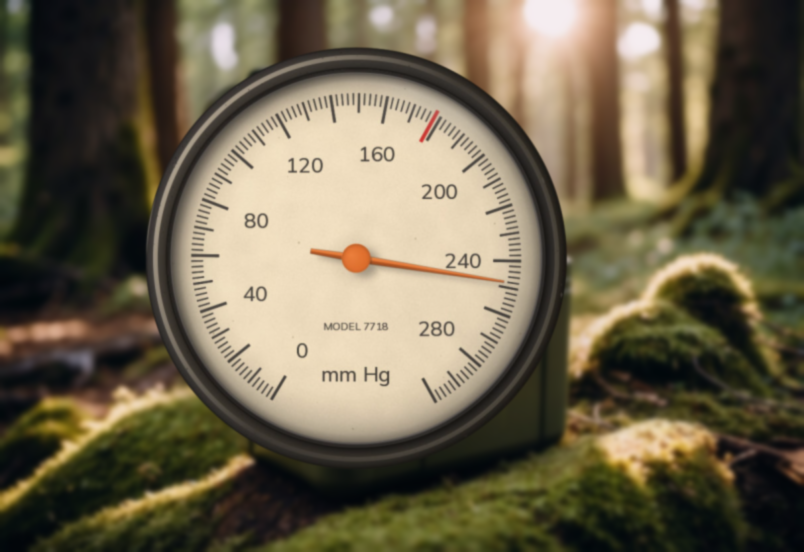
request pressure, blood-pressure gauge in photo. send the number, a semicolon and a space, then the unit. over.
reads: 248; mmHg
